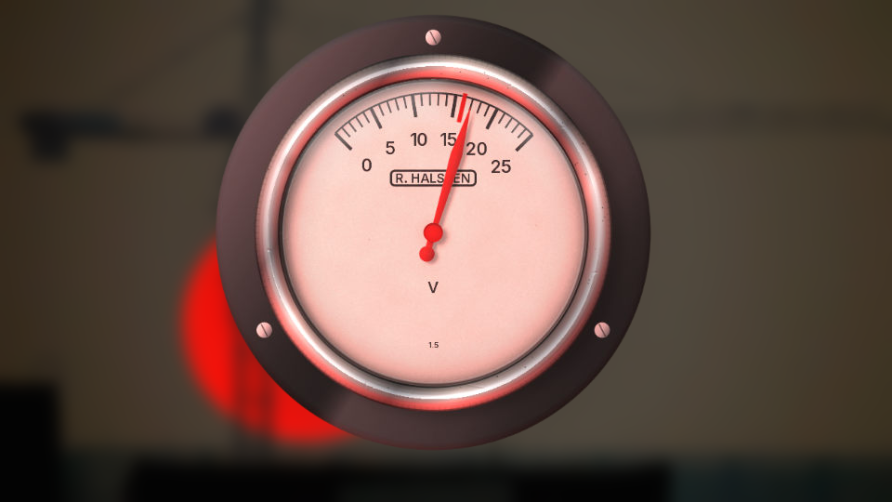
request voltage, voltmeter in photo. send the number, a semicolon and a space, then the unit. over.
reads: 17; V
